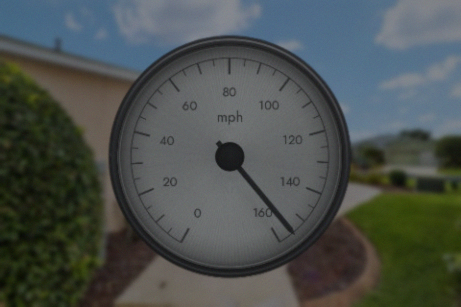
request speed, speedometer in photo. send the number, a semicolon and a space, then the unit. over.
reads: 155; mph
